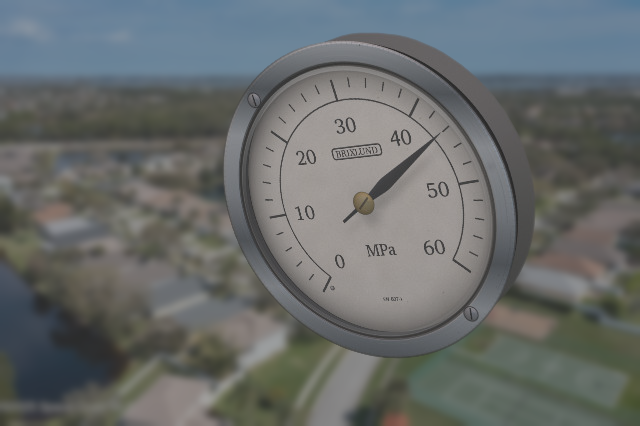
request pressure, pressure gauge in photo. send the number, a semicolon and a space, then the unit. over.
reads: 44; MPa
